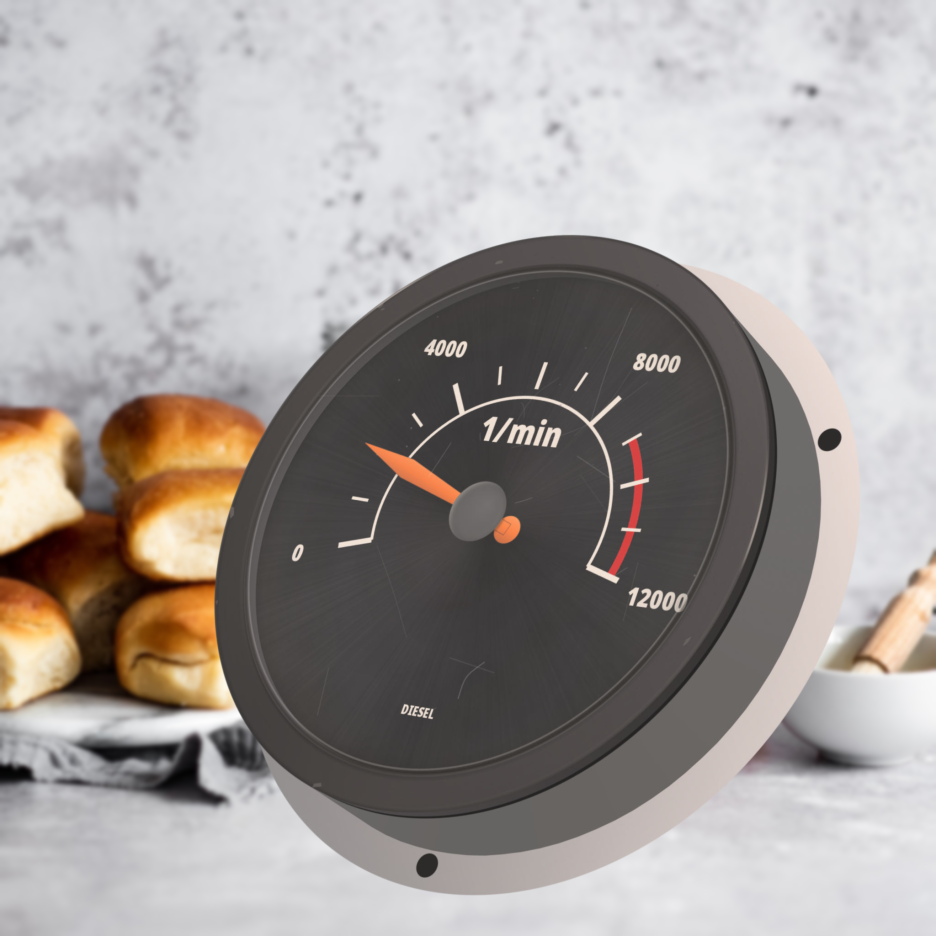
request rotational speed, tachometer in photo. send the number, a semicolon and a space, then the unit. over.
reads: 2000; rpm
